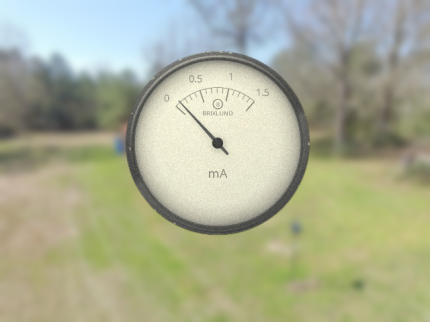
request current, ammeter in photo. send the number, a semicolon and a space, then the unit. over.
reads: 0.1; mA
